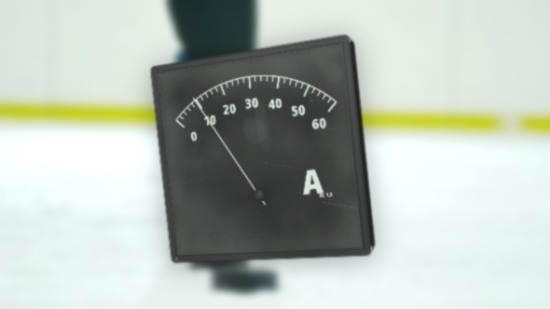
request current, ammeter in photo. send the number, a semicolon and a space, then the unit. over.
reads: 10; A
